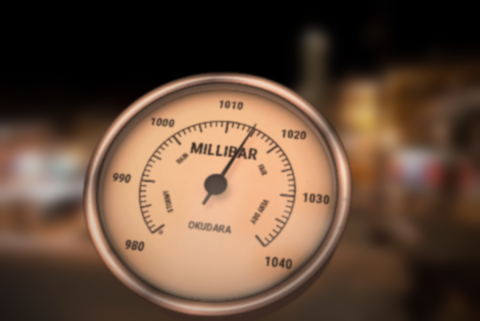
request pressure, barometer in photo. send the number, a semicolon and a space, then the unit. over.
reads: 1015; mbar
